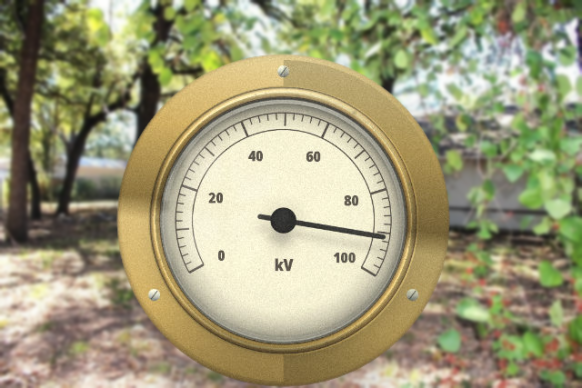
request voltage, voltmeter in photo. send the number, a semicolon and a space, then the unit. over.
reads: 91; kV
